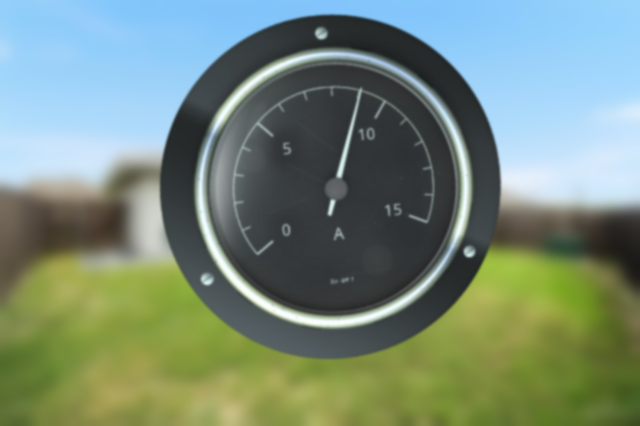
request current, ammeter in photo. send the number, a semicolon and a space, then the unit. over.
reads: 9; A
